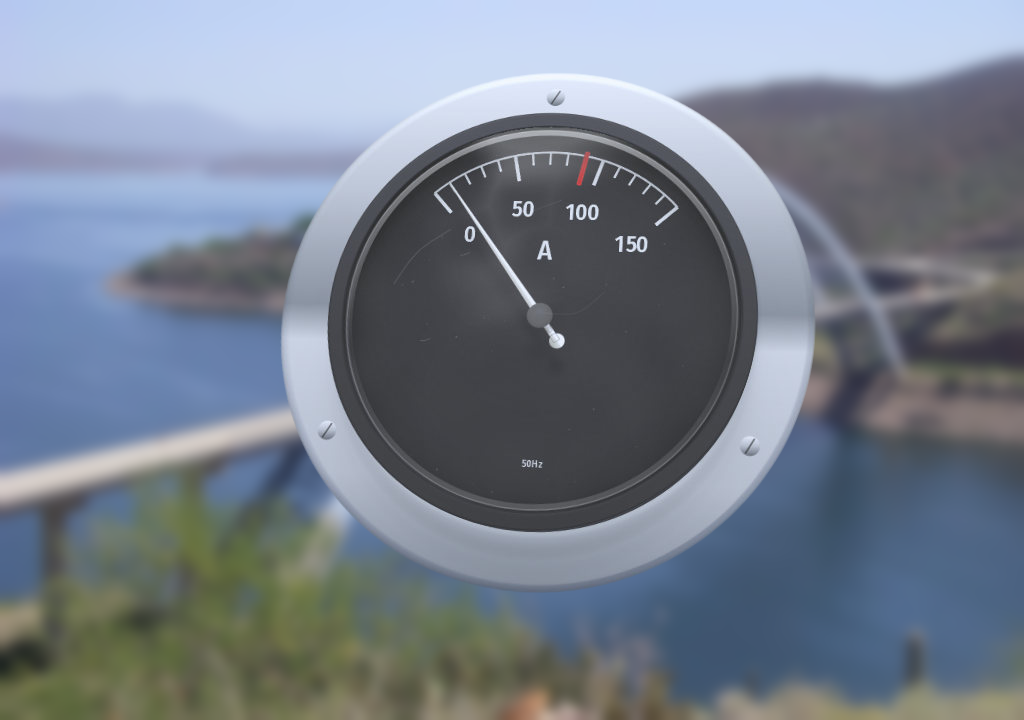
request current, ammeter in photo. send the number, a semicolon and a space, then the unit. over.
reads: 10; A
